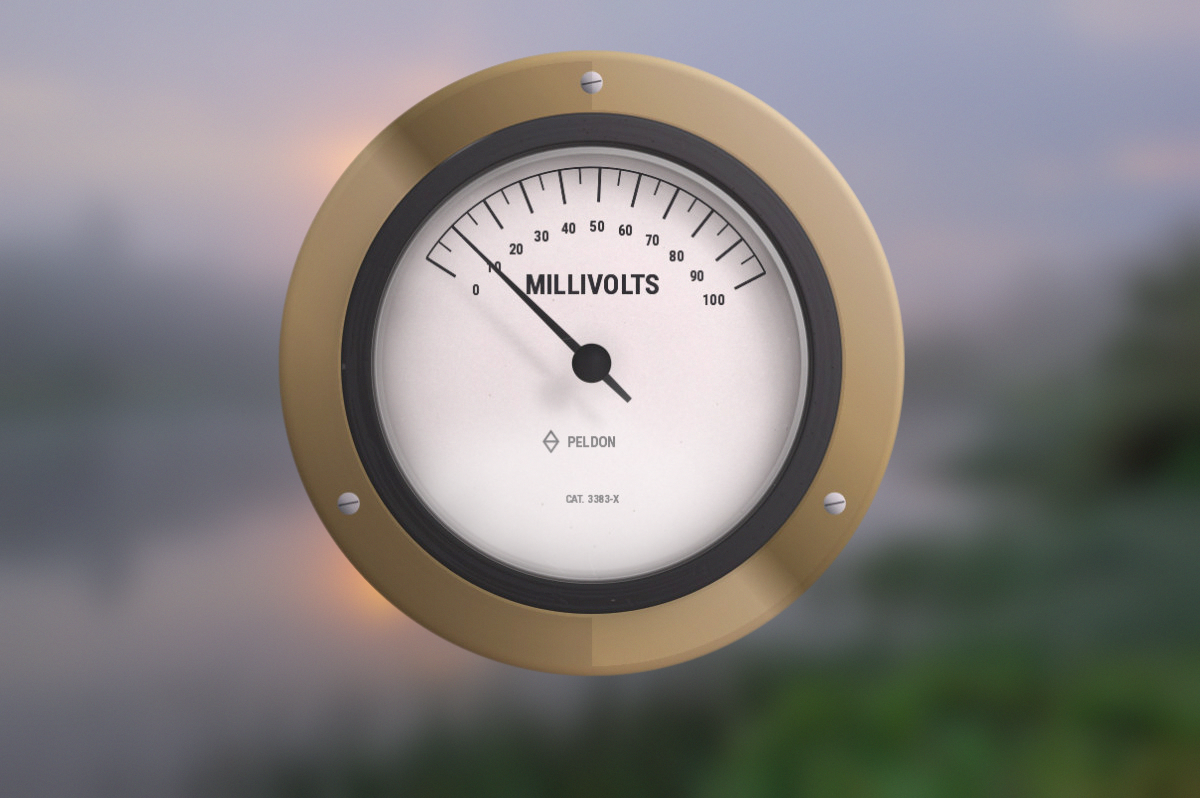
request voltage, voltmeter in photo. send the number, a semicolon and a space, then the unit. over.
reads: 10; mV
